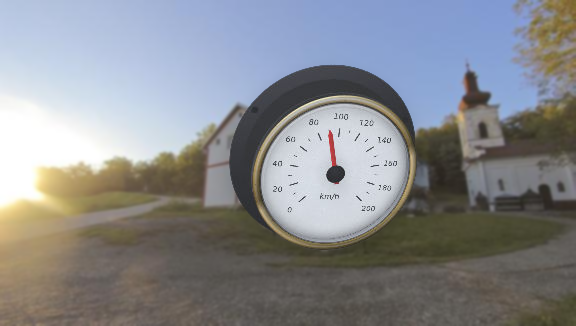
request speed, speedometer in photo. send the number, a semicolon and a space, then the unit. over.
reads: 90; km/h
